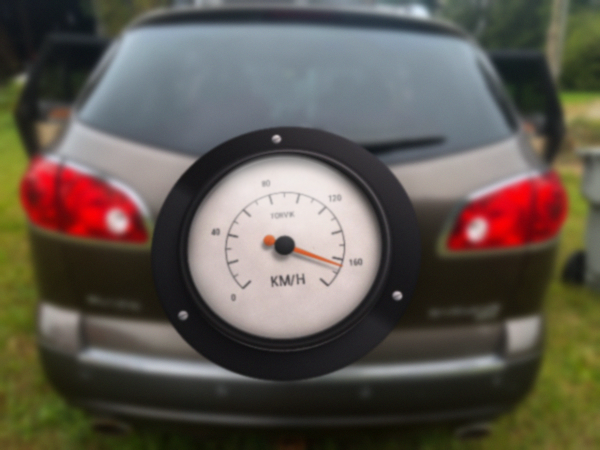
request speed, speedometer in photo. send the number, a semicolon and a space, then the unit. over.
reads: 165; km/h
